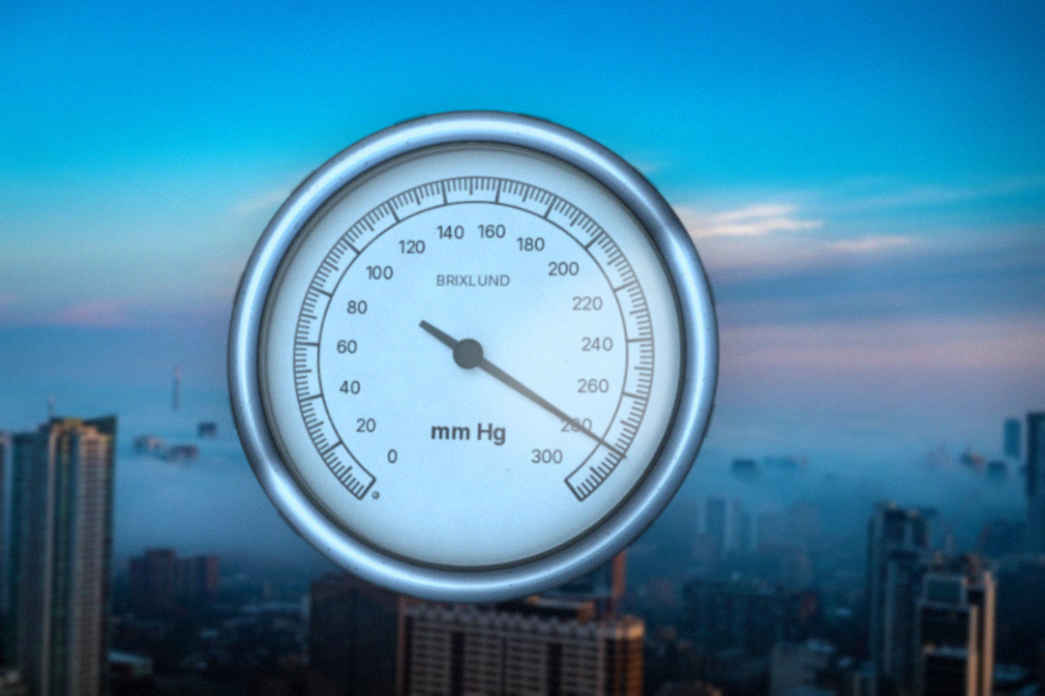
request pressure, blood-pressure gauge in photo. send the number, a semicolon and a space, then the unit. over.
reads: 280; mmHg
